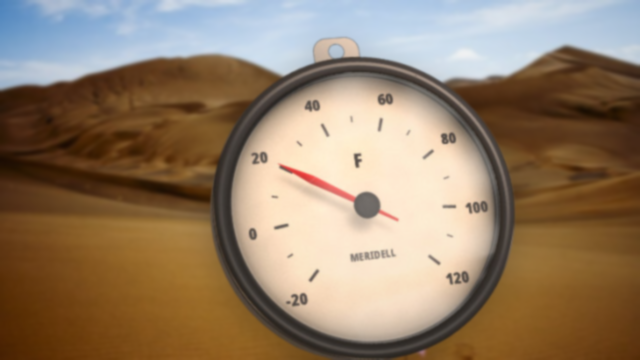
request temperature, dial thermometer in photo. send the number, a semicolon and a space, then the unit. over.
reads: 20; °F
